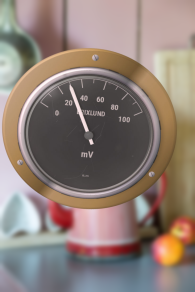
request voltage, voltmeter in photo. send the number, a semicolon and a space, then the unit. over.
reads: 30; mV
